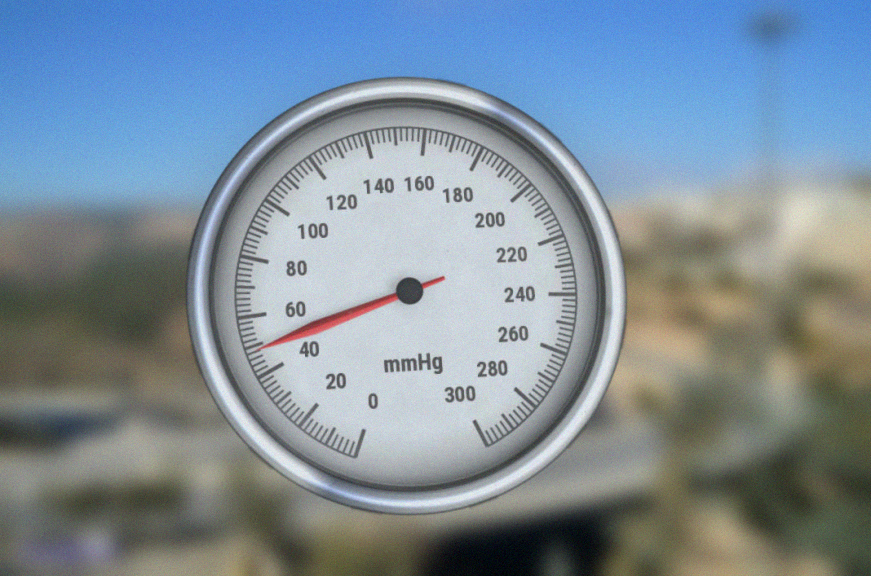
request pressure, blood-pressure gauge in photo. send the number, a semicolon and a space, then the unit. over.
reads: 48; mmHg
